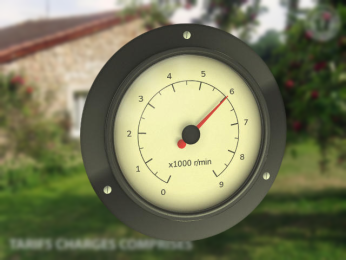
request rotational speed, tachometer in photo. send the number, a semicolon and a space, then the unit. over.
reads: 6000; rpm
